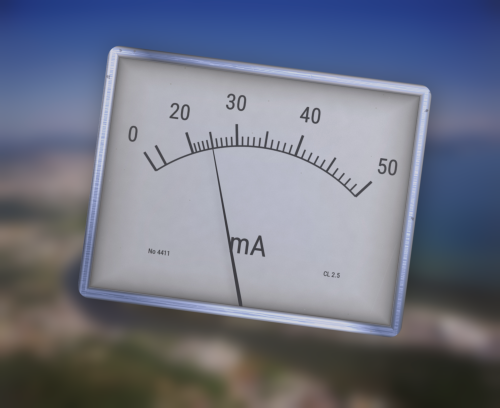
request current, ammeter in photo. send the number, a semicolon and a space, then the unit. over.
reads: 25; mA
